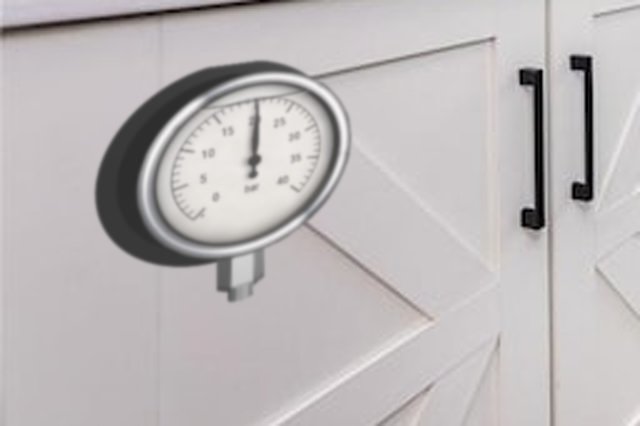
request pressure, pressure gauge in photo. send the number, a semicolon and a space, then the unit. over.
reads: 20; bar
